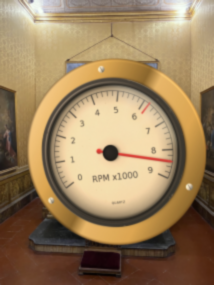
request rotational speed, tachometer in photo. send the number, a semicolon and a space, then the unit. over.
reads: 8400; rpm
